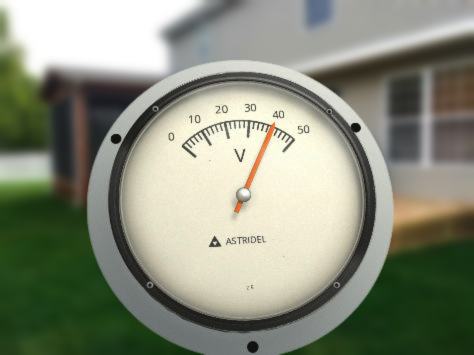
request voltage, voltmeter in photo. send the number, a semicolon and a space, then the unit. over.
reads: 40; V
